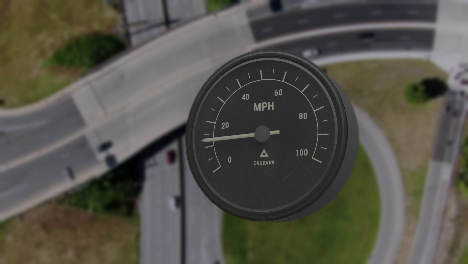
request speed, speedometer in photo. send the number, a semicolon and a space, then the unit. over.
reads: 12.5; mph
